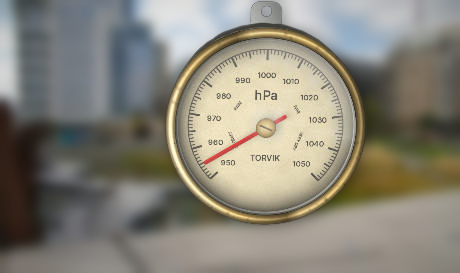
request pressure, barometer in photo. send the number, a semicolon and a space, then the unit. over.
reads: 955; hPa
